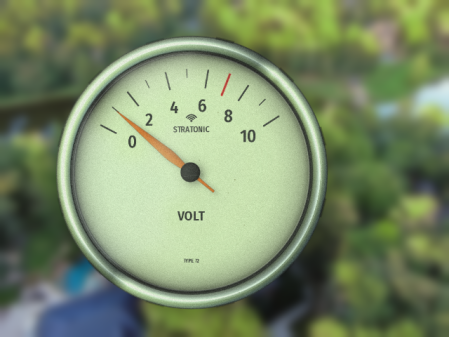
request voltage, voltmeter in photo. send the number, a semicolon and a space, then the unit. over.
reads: 1; V
